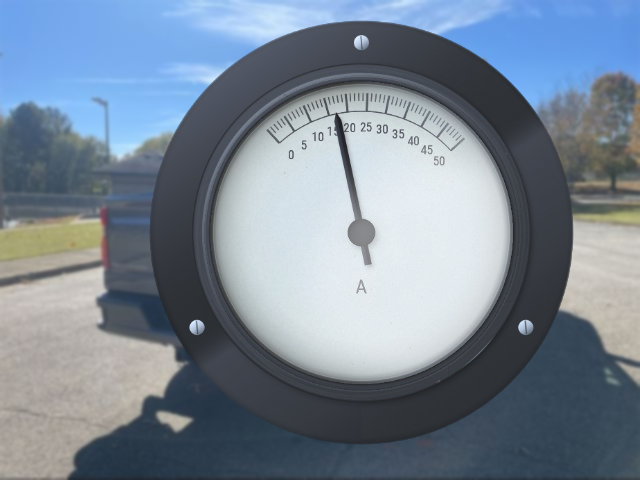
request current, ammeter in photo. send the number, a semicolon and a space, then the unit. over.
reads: 17; A
